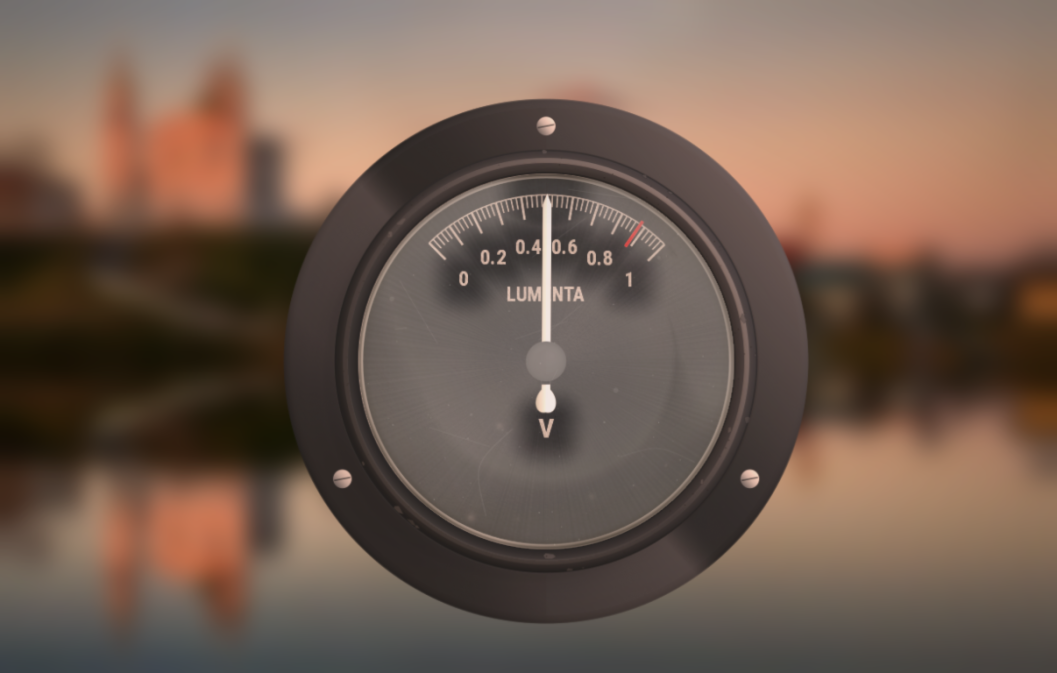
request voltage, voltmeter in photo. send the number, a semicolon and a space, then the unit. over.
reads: 0.5; V
